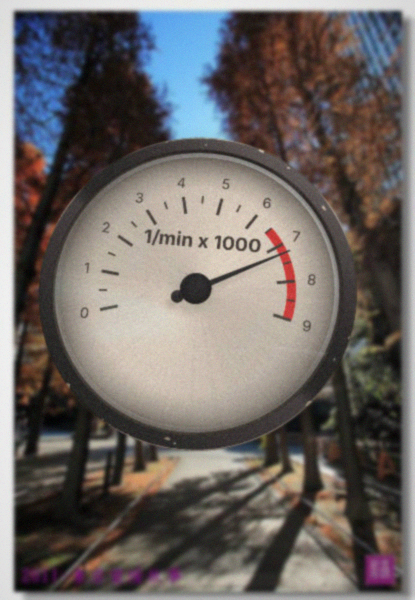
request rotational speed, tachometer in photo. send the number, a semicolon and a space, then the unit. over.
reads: 7250; rpm
